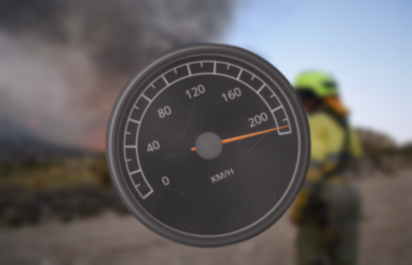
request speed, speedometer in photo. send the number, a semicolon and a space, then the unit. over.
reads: 215; km/h
